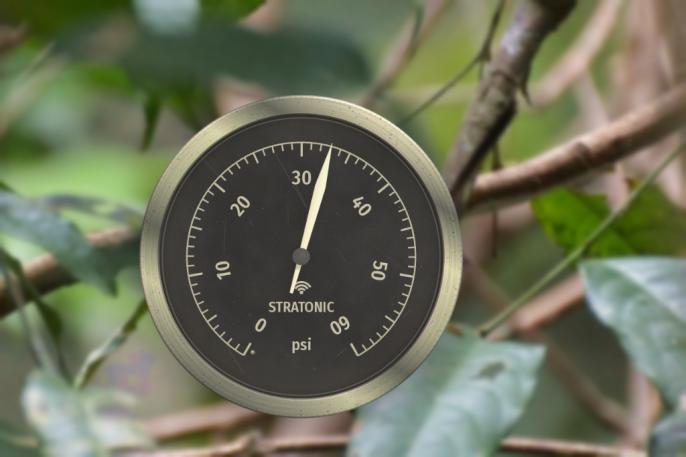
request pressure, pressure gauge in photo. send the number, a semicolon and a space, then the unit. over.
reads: 33; psi
